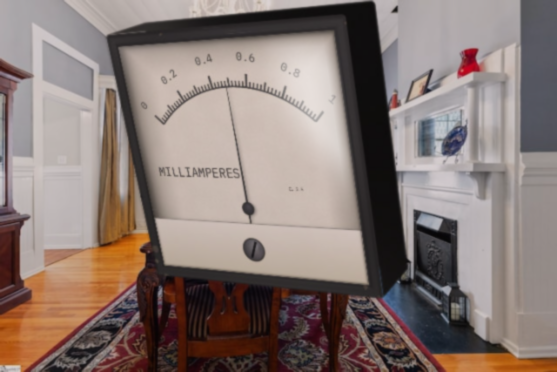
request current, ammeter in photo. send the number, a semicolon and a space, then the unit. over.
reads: 0.5; mA
